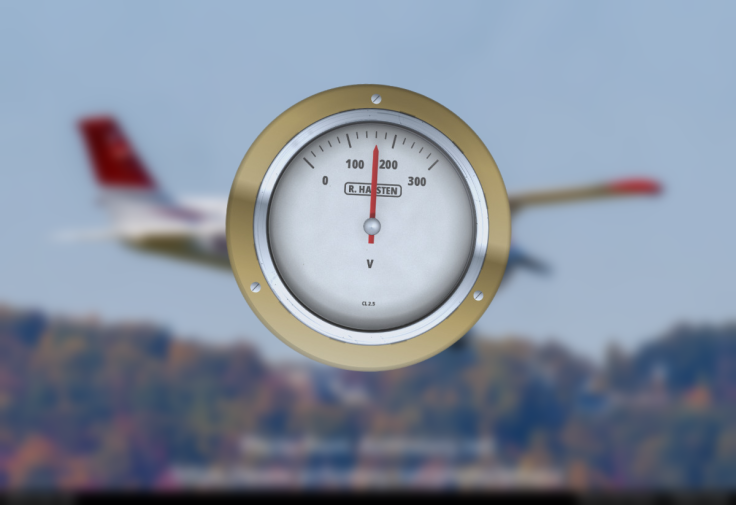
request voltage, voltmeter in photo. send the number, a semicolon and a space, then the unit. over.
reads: 160; V
